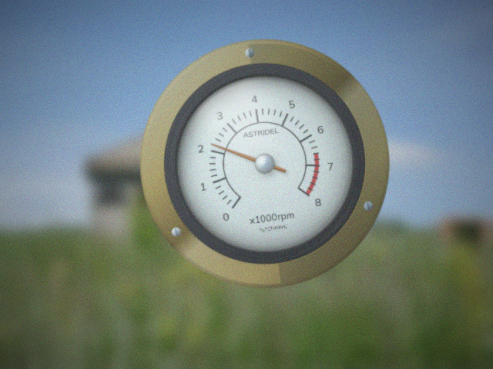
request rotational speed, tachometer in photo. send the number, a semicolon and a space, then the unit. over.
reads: 2200; rpm
